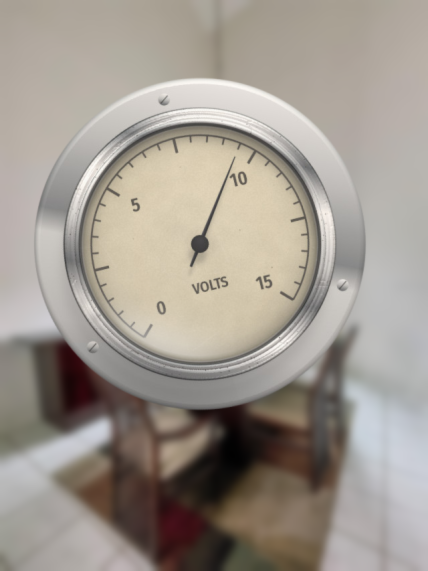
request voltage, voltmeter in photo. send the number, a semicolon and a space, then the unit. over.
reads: 9.5; V
